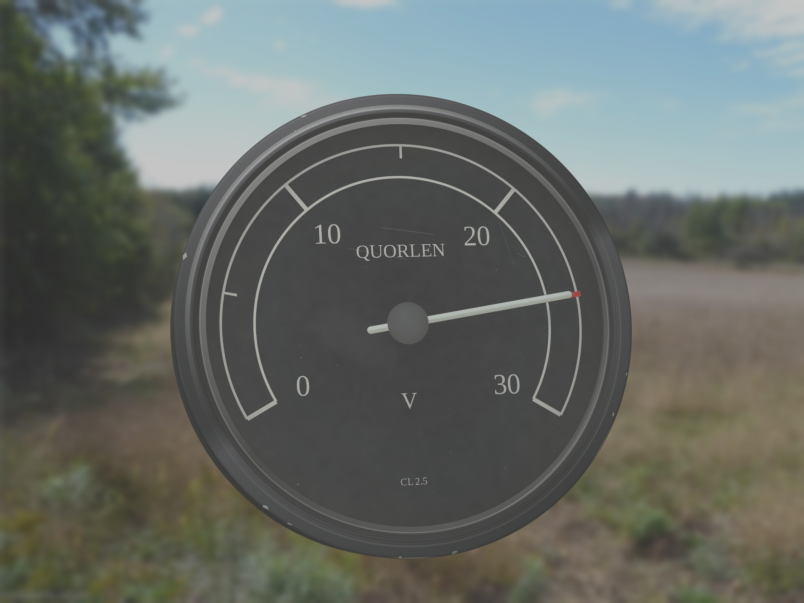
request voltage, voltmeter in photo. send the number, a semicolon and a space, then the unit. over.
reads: 25; V
